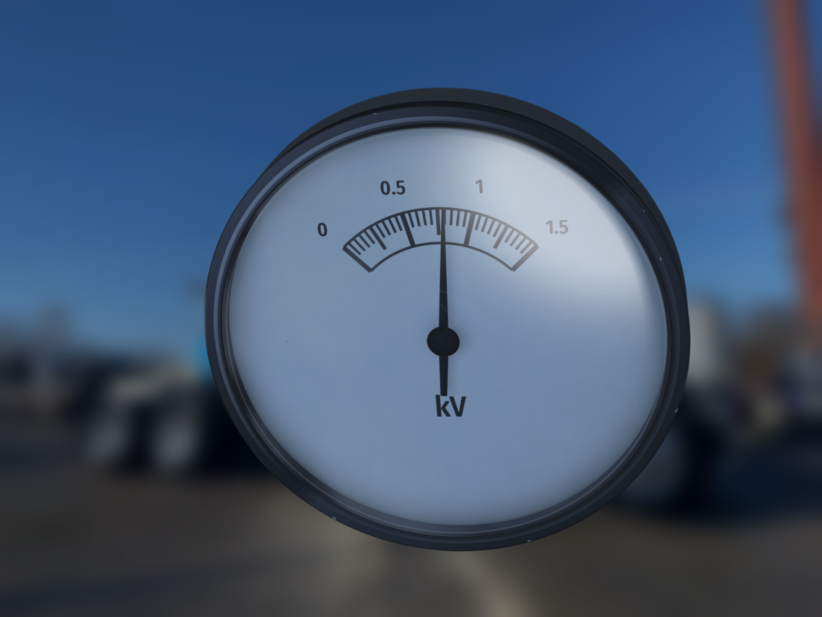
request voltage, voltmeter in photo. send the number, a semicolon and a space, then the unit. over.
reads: 0.8; kV
